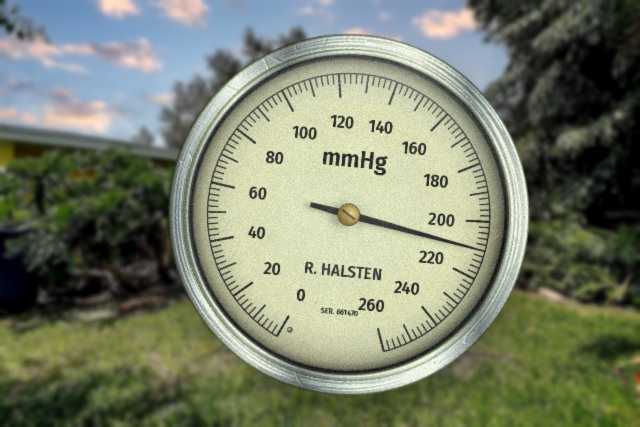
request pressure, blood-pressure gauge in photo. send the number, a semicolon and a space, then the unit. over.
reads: 210; mmHg
